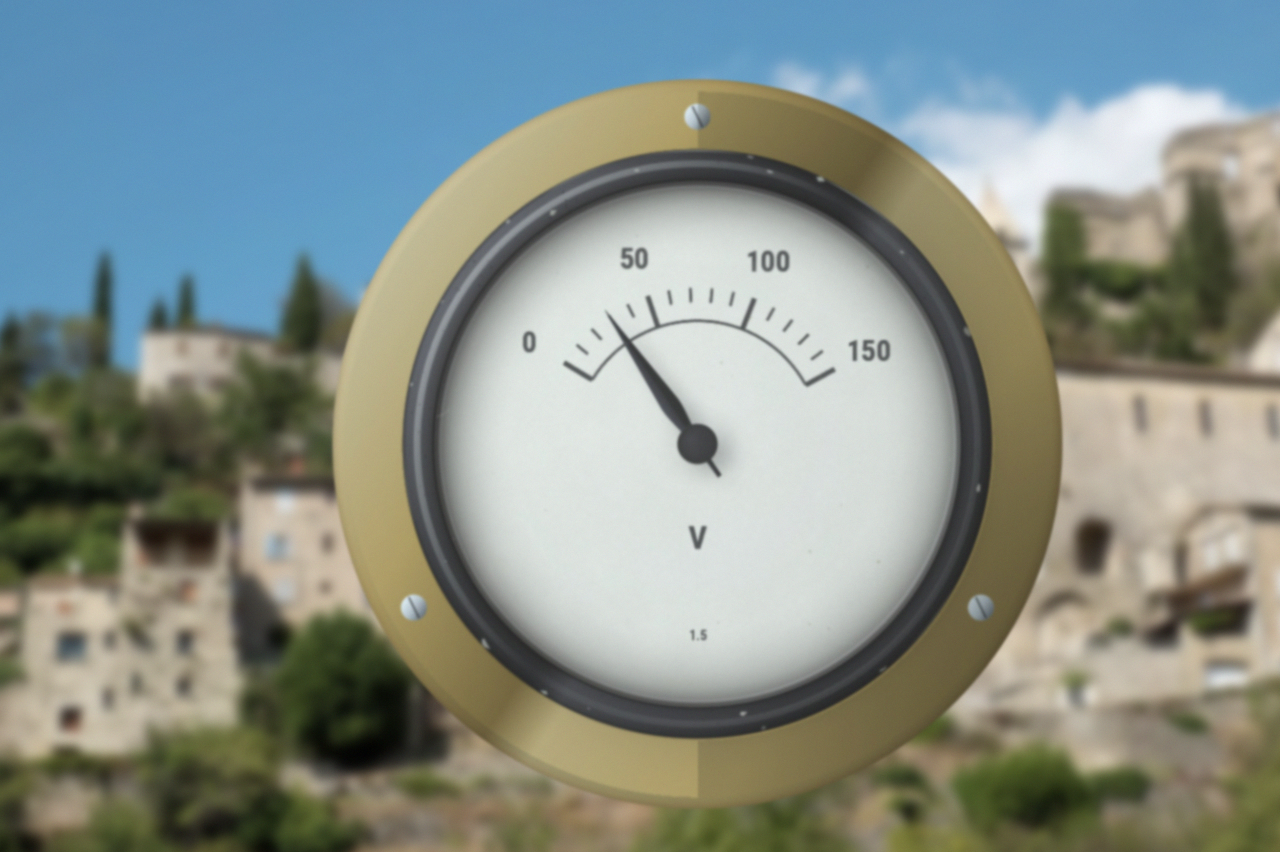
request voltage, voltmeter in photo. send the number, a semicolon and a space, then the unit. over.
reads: 30; V
